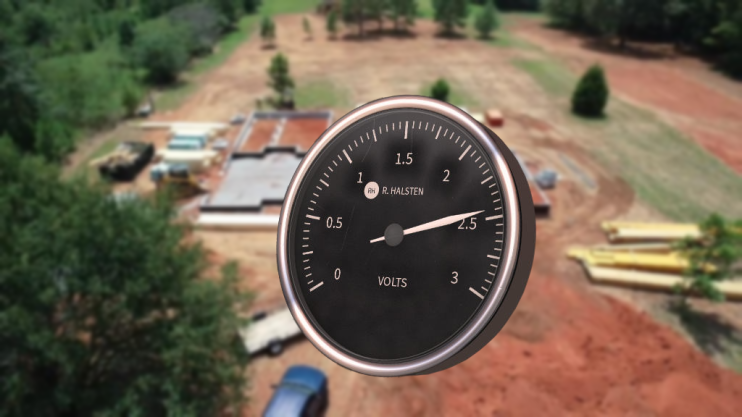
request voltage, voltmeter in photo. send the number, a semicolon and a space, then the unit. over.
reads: 2.45; V
